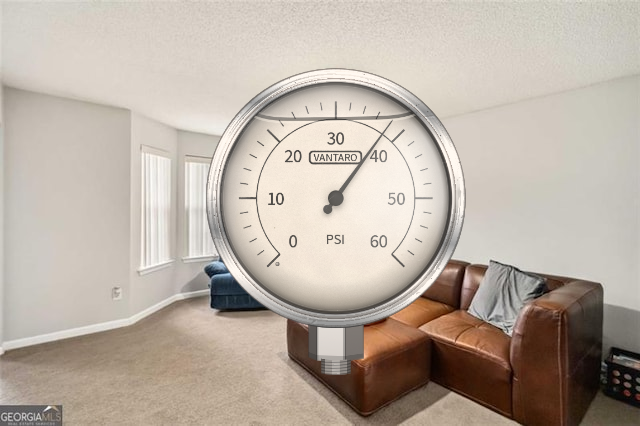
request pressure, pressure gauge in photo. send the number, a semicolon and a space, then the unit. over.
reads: 38; psi
